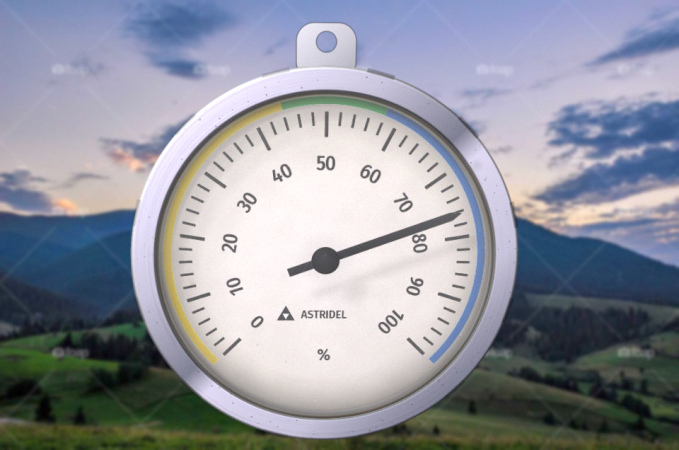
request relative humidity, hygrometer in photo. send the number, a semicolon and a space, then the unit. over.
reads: 76; %
